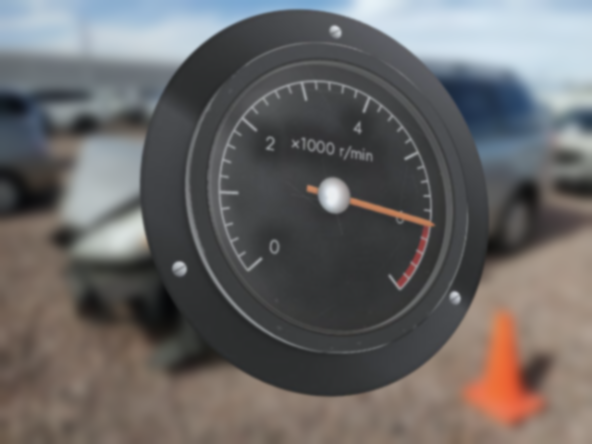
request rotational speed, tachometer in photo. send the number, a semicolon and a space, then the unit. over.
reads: 6000; rpm
